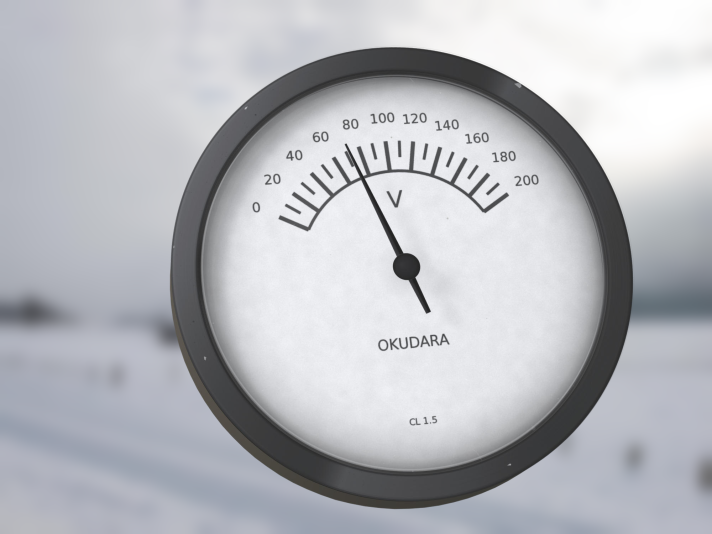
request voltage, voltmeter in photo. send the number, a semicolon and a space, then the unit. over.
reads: 70; V
